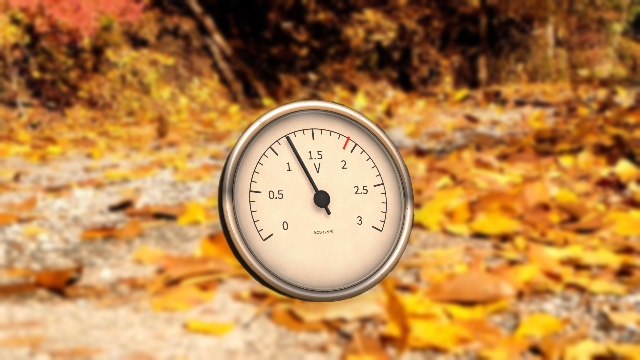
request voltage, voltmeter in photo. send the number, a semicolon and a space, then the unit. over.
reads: 1.2; V
